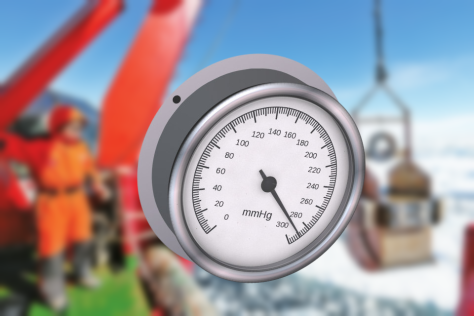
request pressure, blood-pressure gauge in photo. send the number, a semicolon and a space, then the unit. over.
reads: 290; mmHg
